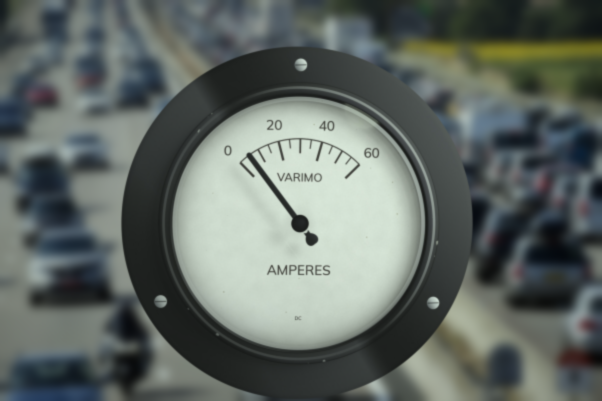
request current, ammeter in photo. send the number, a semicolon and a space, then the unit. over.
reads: 5; A
